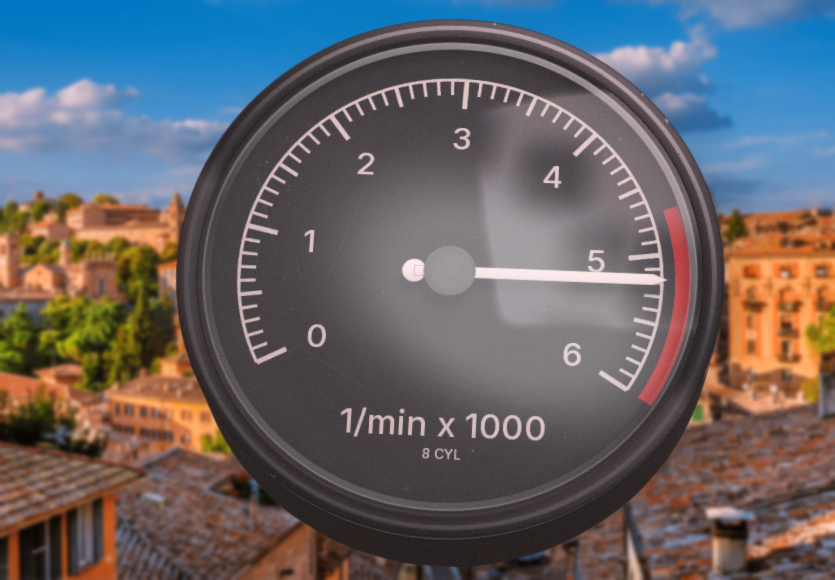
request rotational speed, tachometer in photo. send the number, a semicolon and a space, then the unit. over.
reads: 5200; rpm
